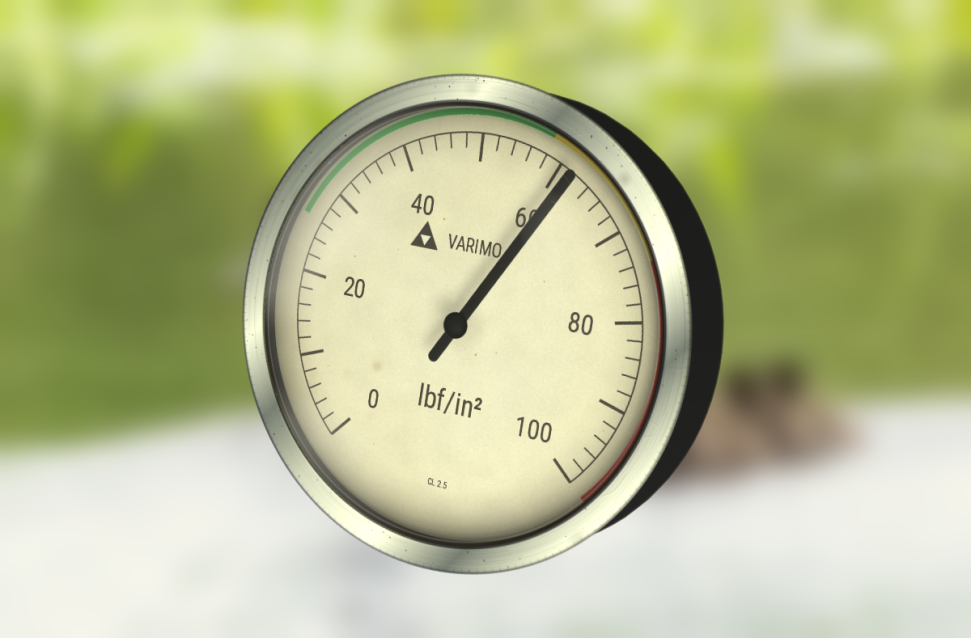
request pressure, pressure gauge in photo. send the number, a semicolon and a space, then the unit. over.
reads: 62; psi
